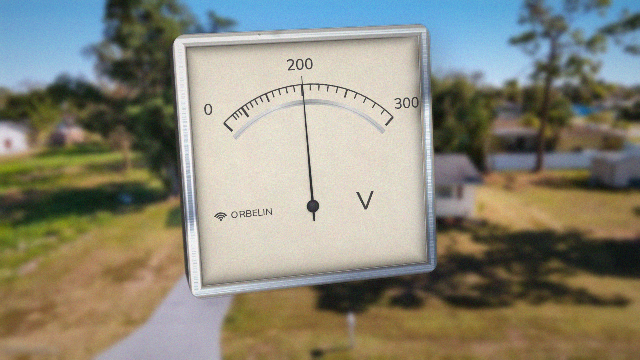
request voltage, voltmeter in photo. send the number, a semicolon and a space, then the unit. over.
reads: 200; V
